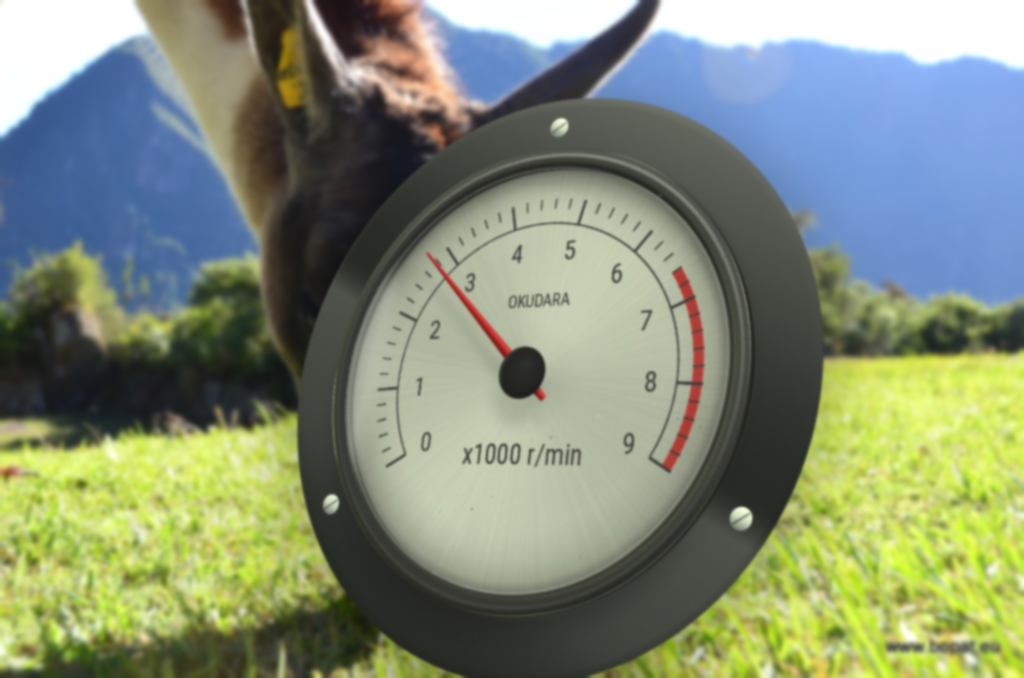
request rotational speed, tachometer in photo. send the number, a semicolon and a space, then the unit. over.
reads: 2800; rpm
